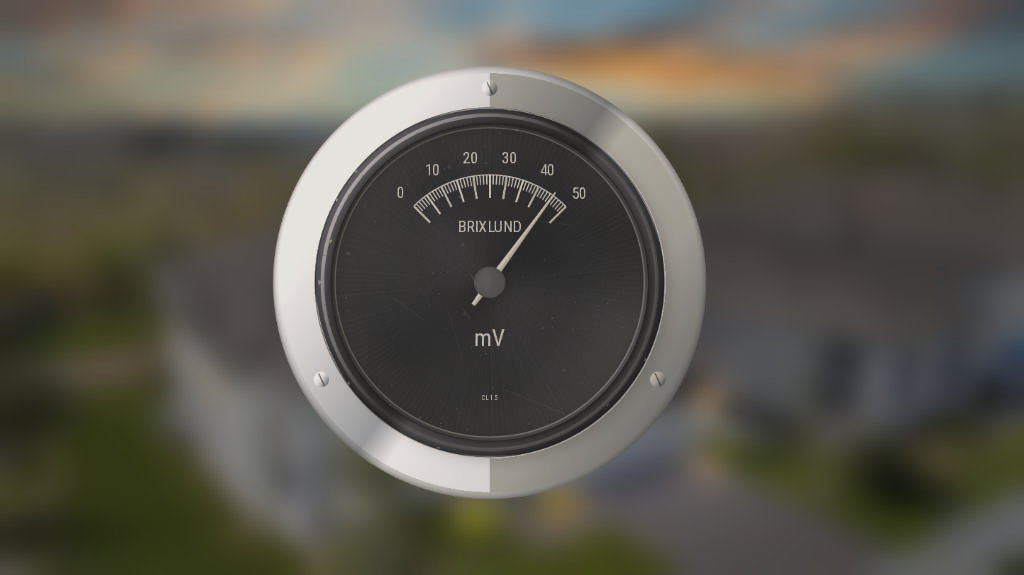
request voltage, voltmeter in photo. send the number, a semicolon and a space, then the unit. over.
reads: 45; mV
